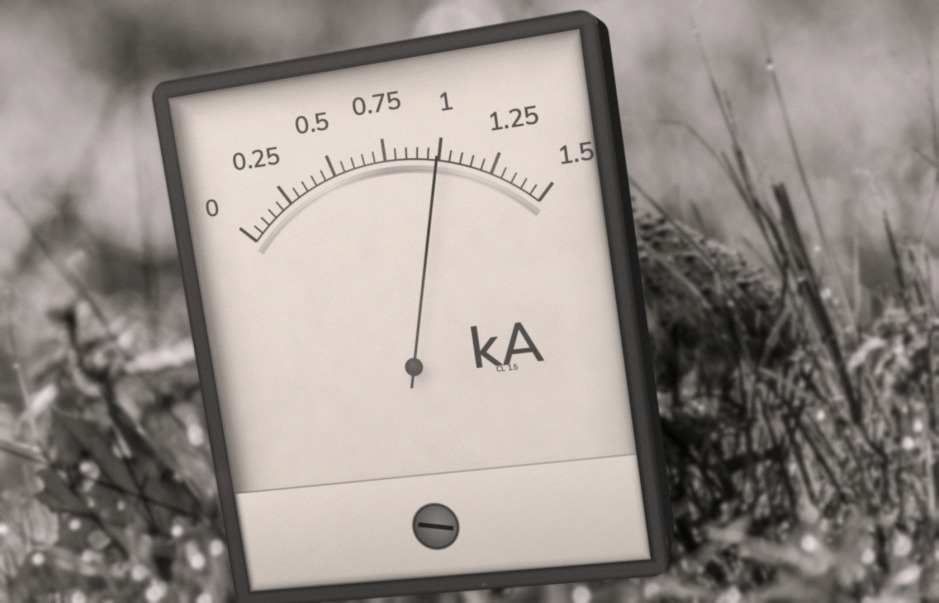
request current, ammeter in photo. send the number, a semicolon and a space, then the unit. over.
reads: 1; kA
